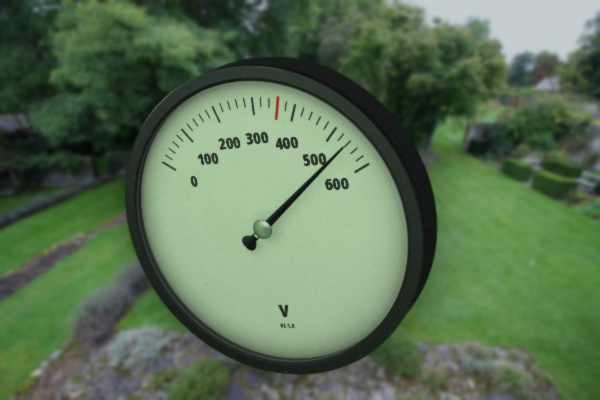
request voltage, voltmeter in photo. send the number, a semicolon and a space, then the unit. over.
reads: 540; V
